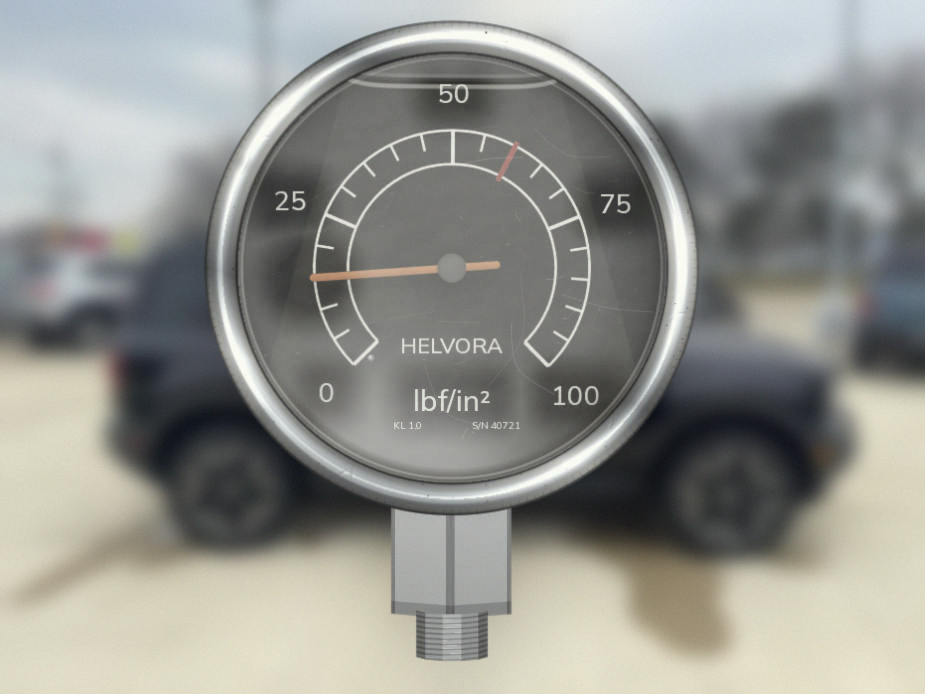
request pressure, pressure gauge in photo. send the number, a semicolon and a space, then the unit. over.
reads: 15; psi
